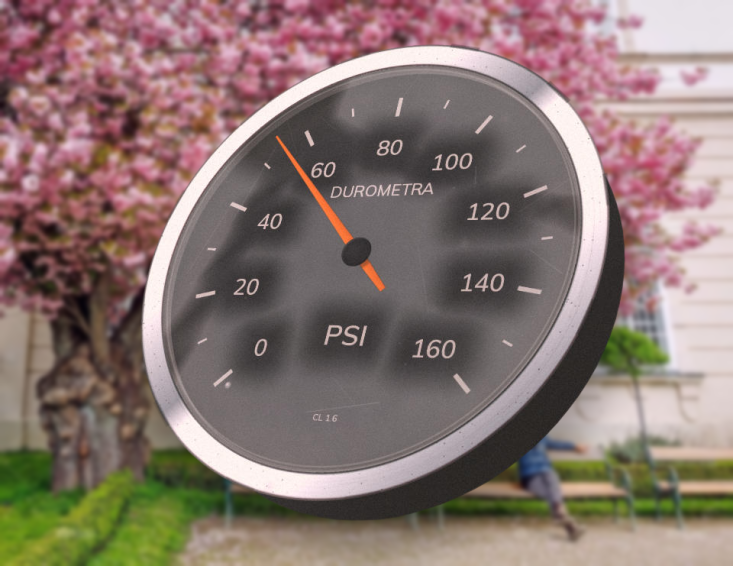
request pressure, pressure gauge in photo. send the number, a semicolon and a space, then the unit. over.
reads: 55; psi
